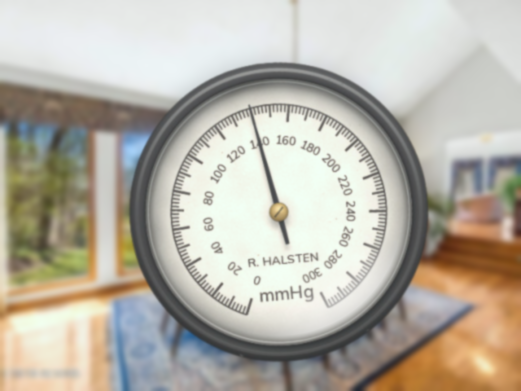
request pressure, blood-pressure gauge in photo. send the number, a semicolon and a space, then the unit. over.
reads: 140; mmHg
